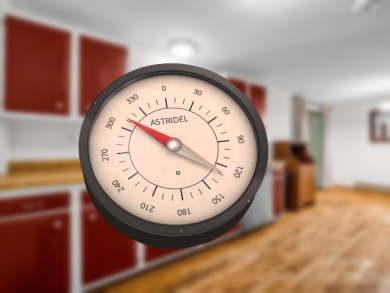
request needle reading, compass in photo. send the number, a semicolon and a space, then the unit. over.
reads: 310; °
